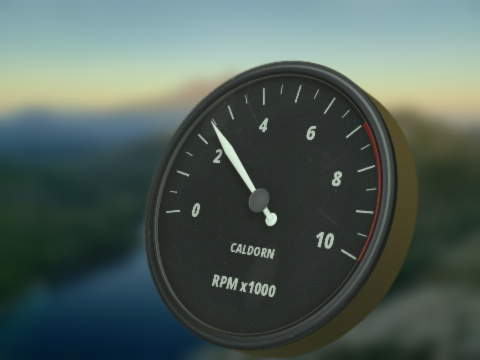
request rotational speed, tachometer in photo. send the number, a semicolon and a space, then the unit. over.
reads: 2500; rpm
